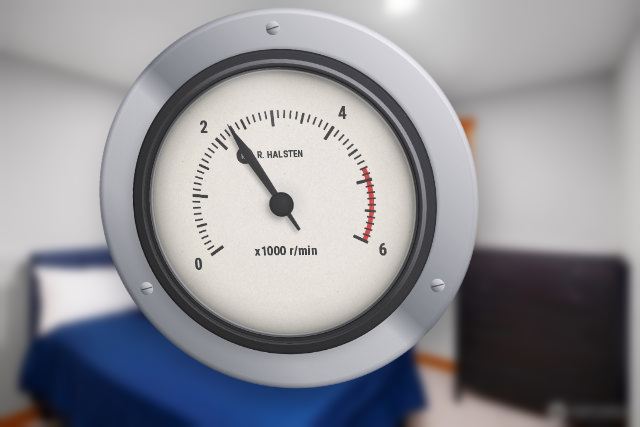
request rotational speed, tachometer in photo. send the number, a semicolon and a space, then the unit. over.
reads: 2300; rpm
